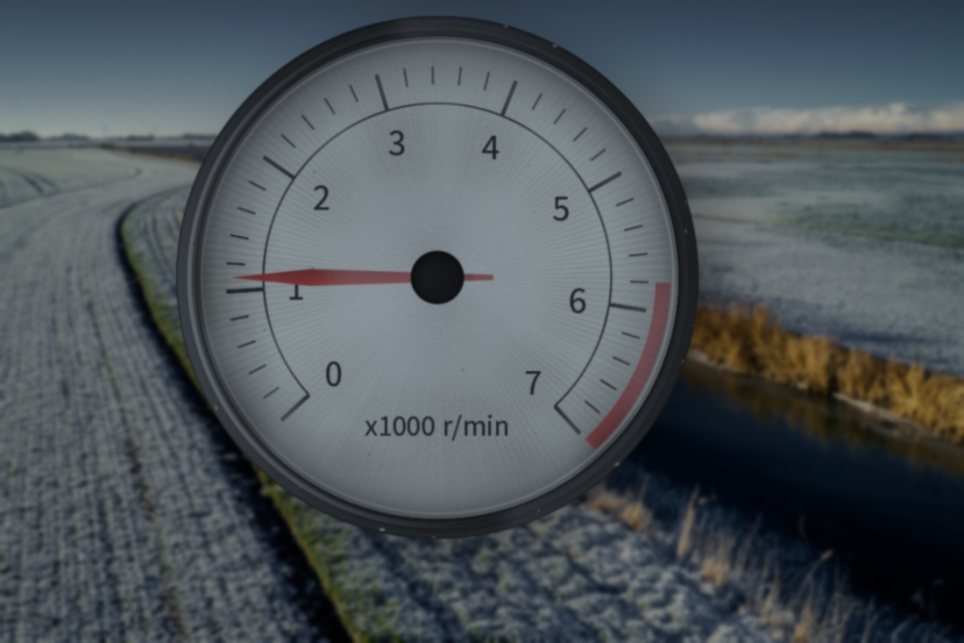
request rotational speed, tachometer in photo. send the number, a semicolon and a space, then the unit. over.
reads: 1100; rpm
